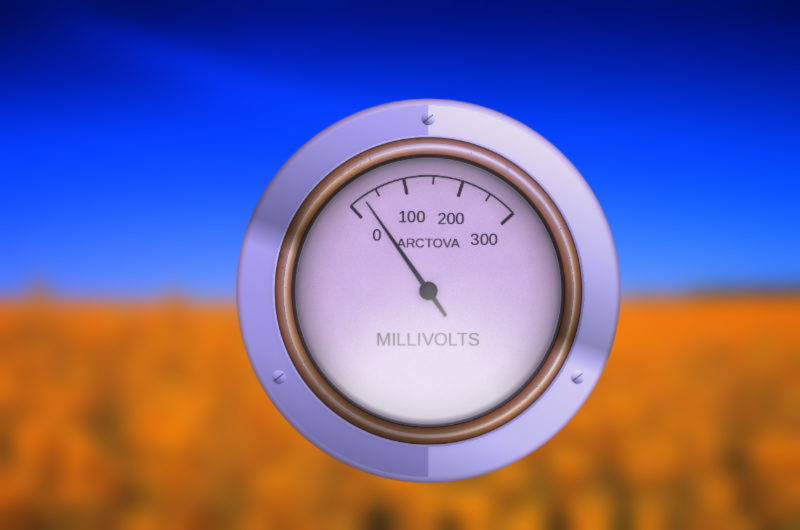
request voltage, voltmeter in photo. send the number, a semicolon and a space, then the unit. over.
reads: 25; mV
